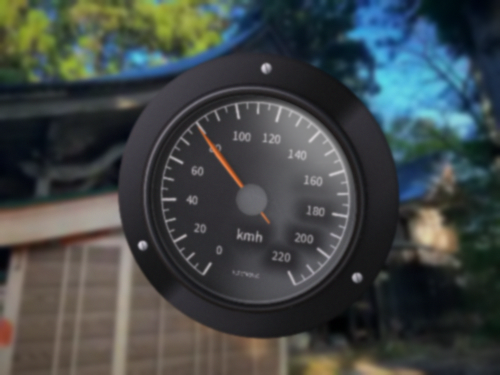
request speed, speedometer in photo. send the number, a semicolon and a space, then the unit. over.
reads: 80; km/h
